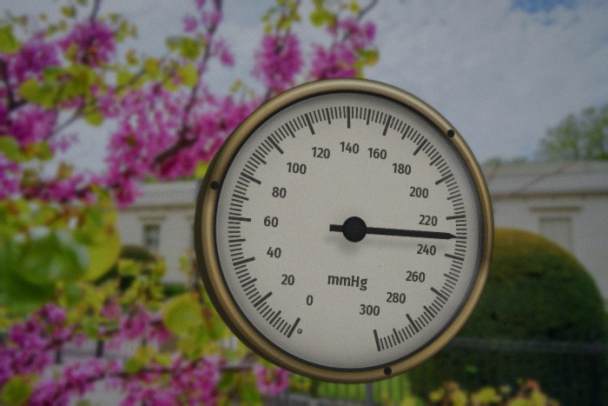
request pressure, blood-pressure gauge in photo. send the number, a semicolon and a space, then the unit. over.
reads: 230; mmHg
